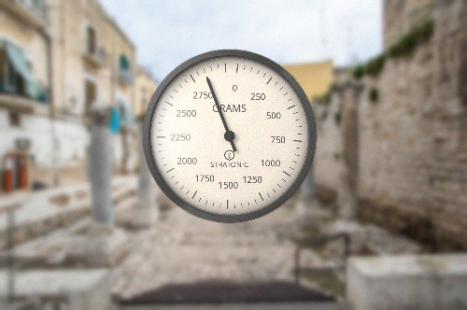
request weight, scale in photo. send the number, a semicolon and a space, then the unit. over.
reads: 2850; g
